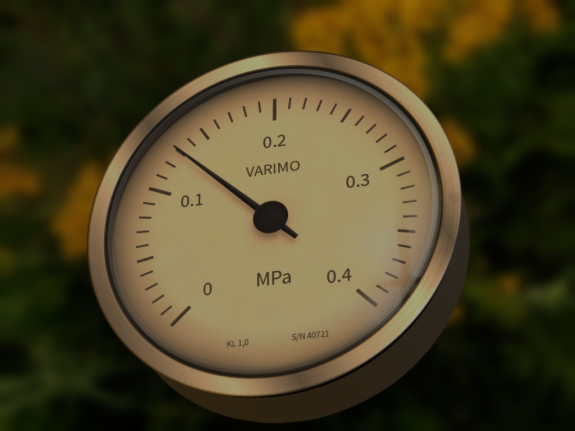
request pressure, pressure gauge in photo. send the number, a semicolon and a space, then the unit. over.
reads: 0.13; MPa
